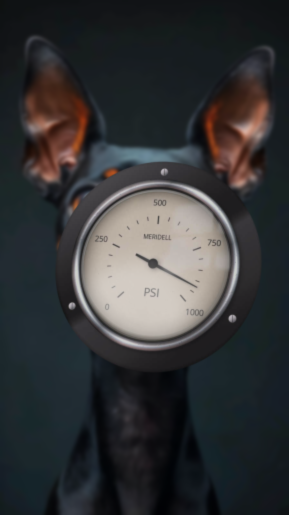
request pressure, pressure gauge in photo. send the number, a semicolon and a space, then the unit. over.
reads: 925; psi
